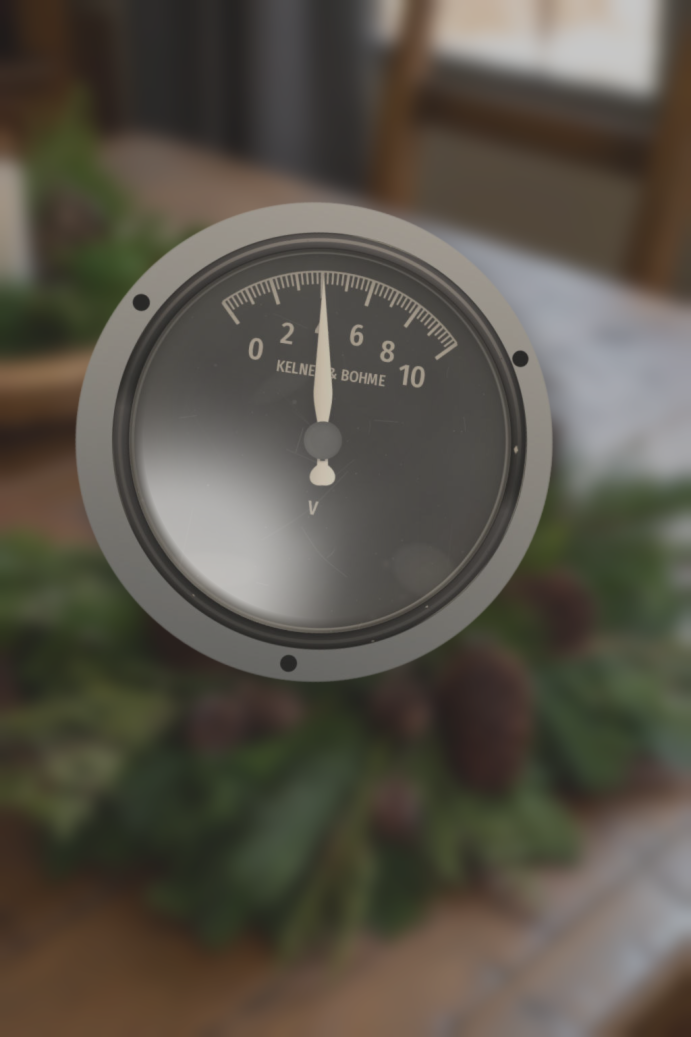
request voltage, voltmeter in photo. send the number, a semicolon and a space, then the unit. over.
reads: 4; V
